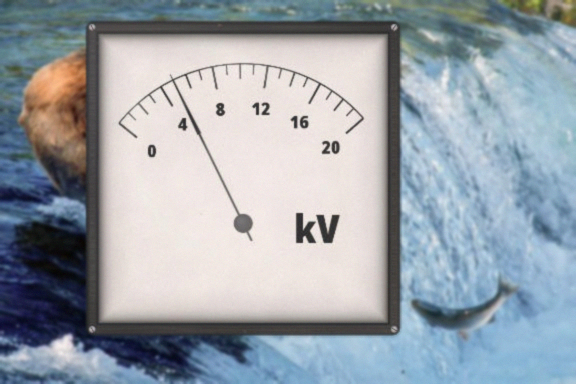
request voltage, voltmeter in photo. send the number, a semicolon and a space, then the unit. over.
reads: 5; kV
